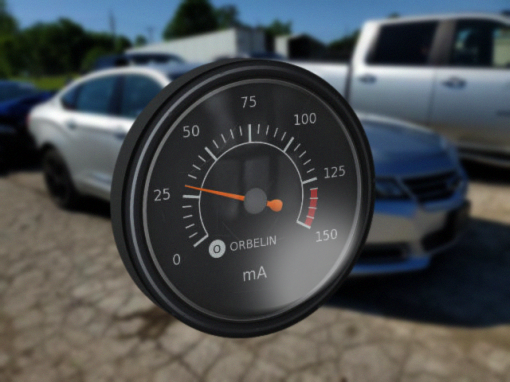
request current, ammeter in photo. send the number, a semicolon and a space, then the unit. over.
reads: 30; mA
